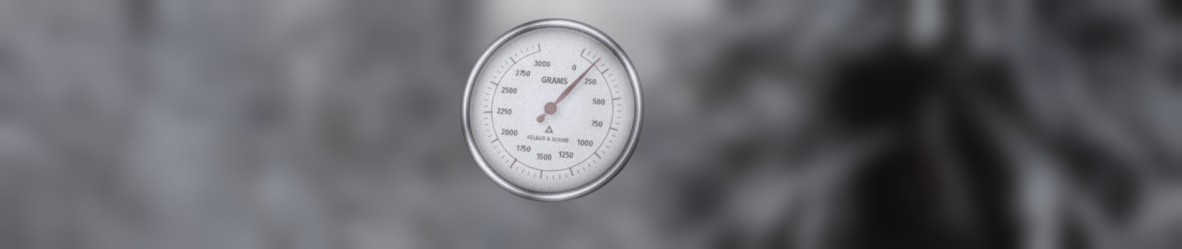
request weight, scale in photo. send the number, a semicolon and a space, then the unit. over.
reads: 150; g
